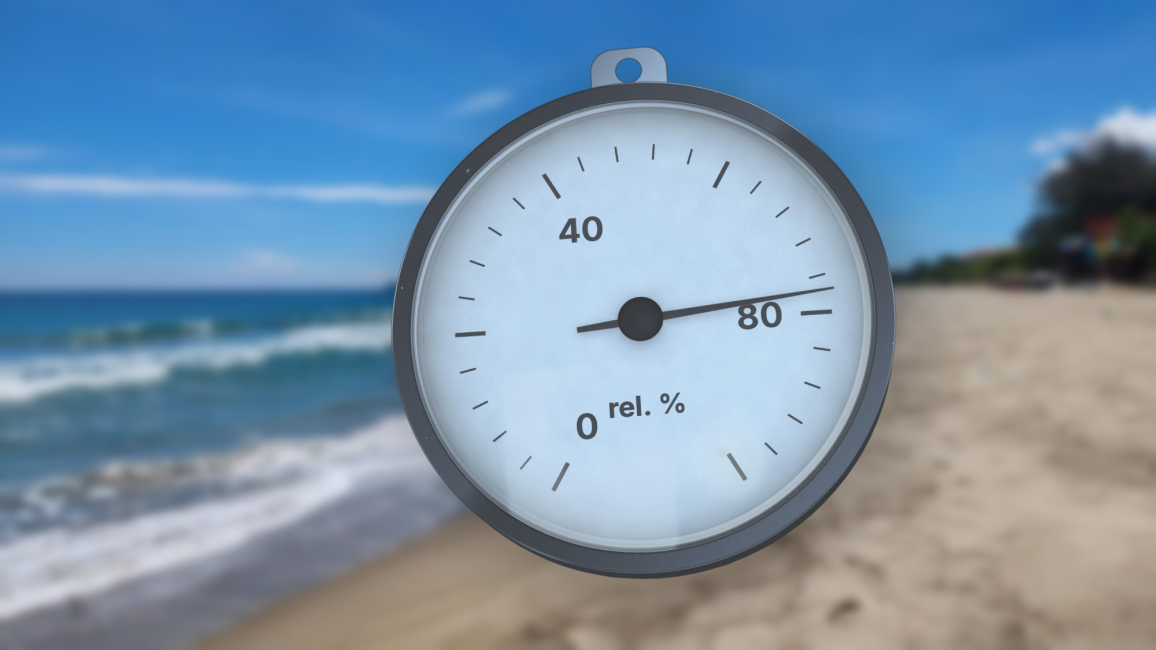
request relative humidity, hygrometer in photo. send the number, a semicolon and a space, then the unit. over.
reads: 78; %
